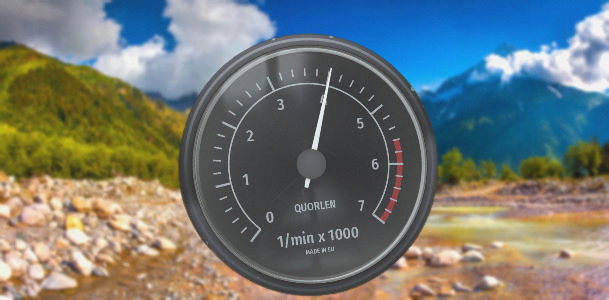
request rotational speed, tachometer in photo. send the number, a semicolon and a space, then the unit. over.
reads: 4000; rpm
